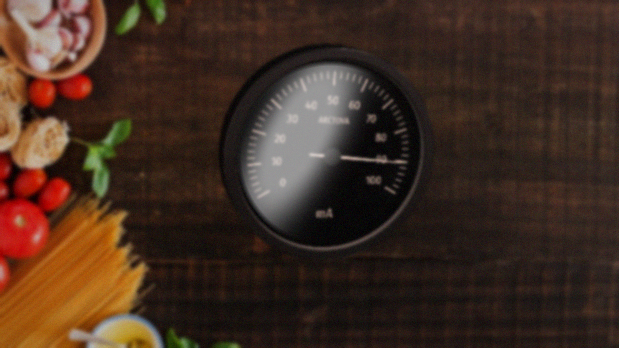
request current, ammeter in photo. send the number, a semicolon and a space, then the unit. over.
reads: 90; mA
